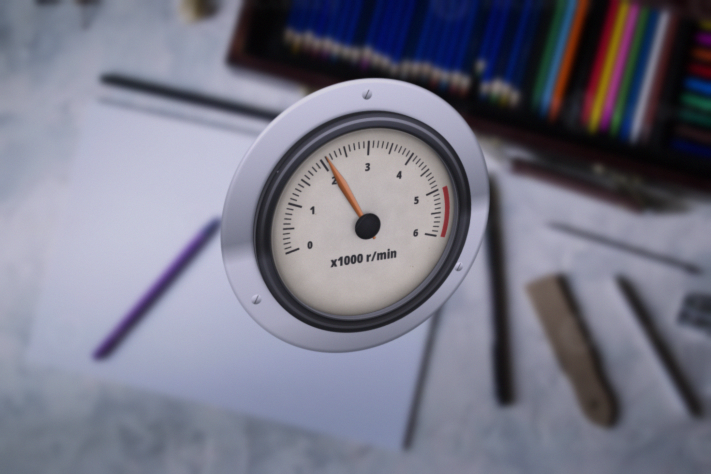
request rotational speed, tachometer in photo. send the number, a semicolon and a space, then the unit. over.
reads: 2100; rpm
